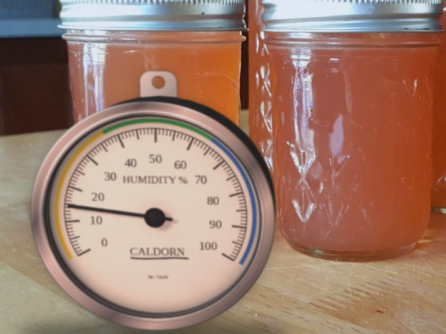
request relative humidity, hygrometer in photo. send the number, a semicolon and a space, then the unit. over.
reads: 15; %
